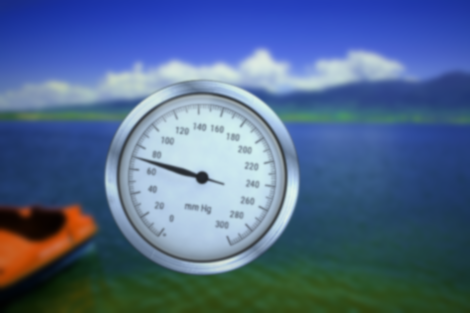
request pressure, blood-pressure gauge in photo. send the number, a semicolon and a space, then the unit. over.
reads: 70; mmHg
